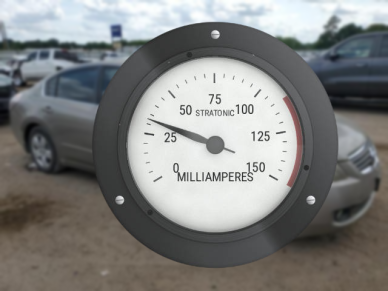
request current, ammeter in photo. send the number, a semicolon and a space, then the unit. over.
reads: 32.5; mA
